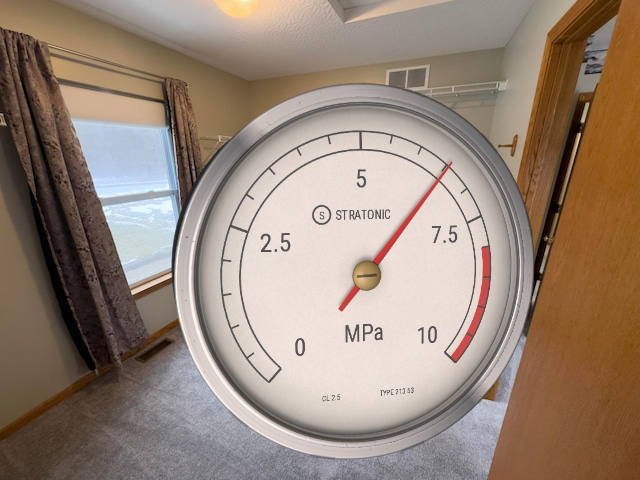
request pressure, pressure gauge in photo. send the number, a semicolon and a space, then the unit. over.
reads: 6.5; MPa
